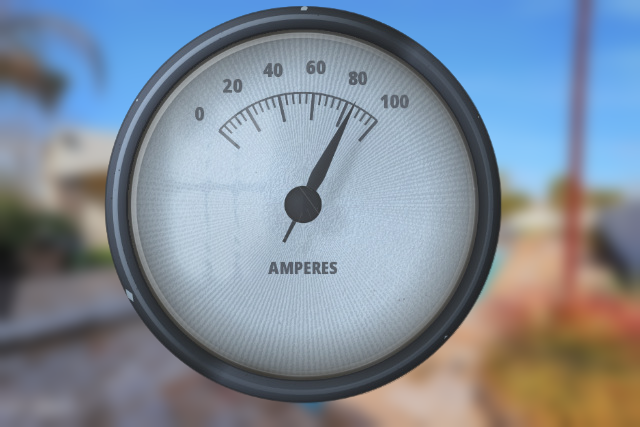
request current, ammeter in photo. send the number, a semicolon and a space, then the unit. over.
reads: 84; A
